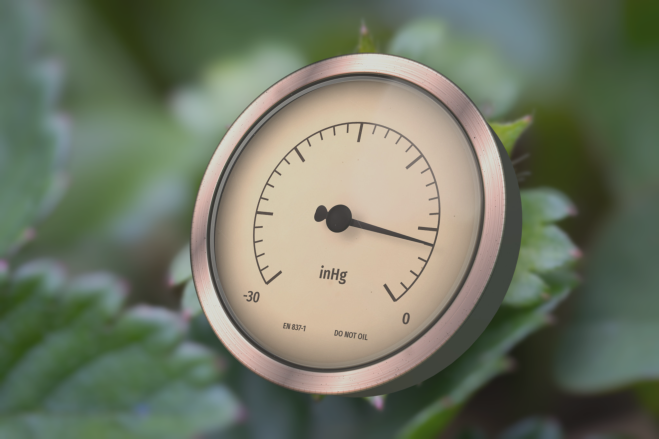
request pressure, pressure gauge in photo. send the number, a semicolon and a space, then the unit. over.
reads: -4; inHg
